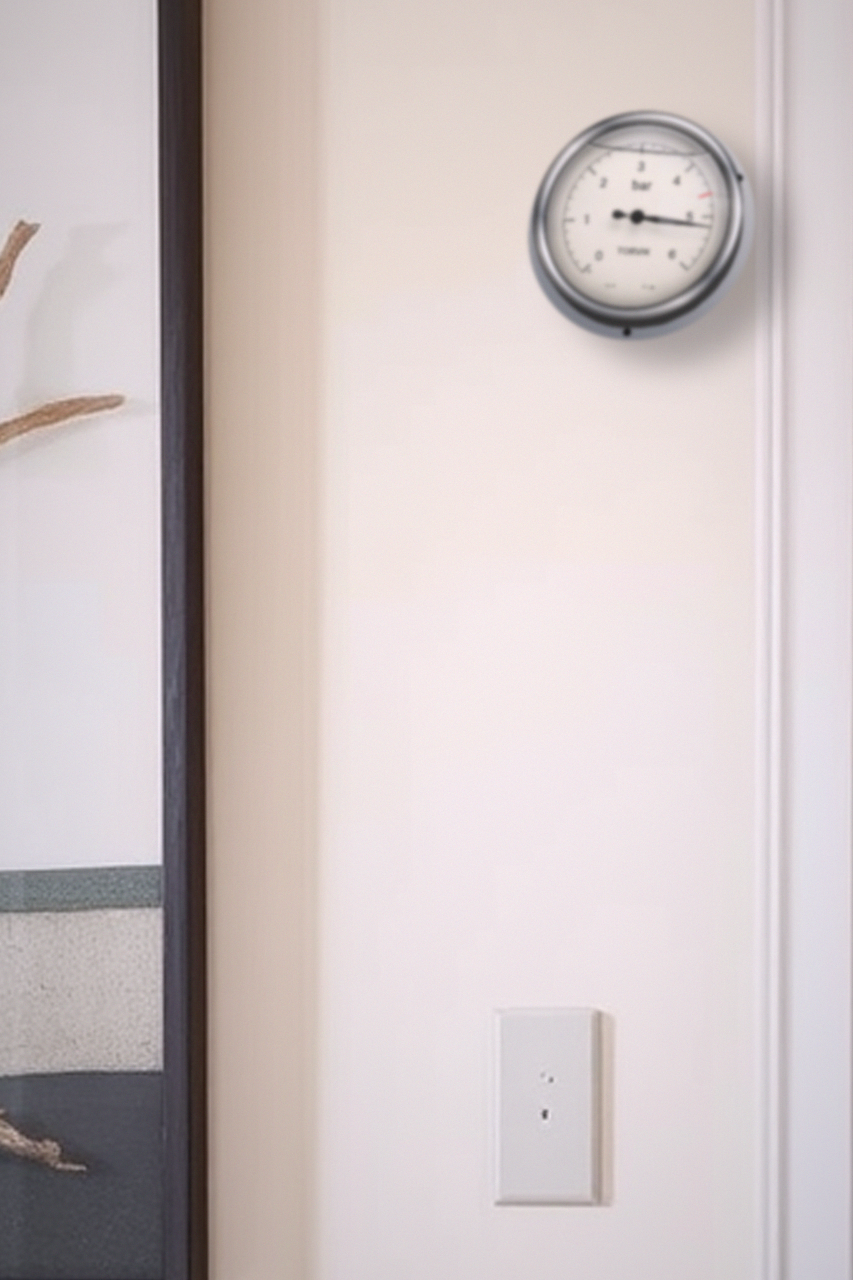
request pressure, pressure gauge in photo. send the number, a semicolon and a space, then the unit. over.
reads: 5.2; bar
